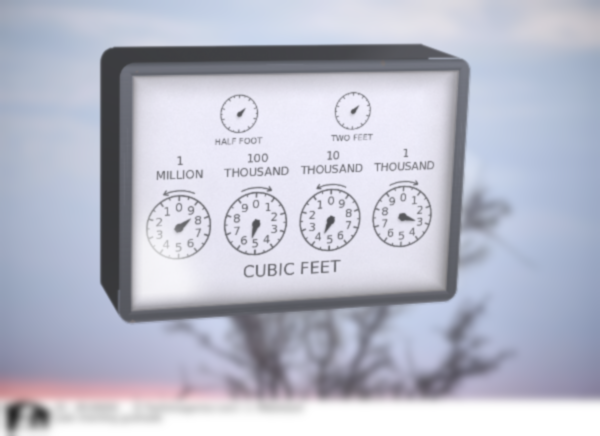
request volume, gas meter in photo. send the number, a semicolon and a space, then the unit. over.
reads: 854300; ft³
